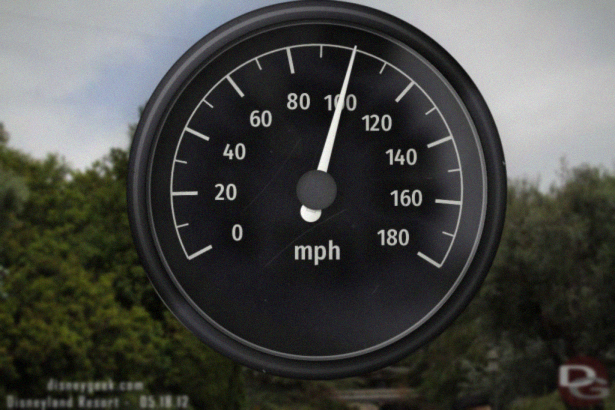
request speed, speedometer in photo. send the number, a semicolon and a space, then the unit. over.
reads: 100; mph
